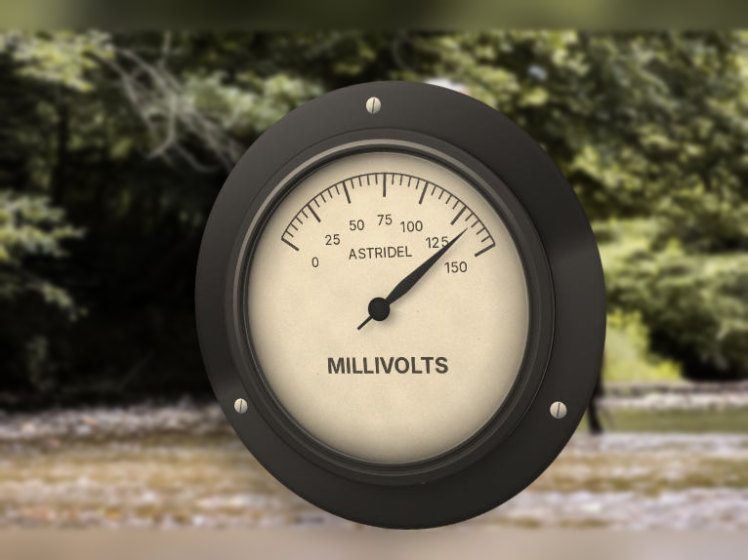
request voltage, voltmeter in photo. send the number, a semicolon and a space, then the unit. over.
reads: 135; mV
